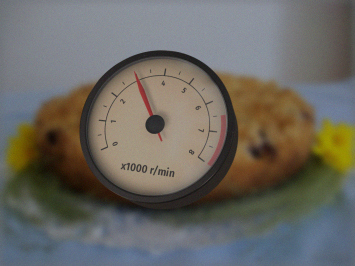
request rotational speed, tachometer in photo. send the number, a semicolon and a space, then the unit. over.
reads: 3000; rpm
